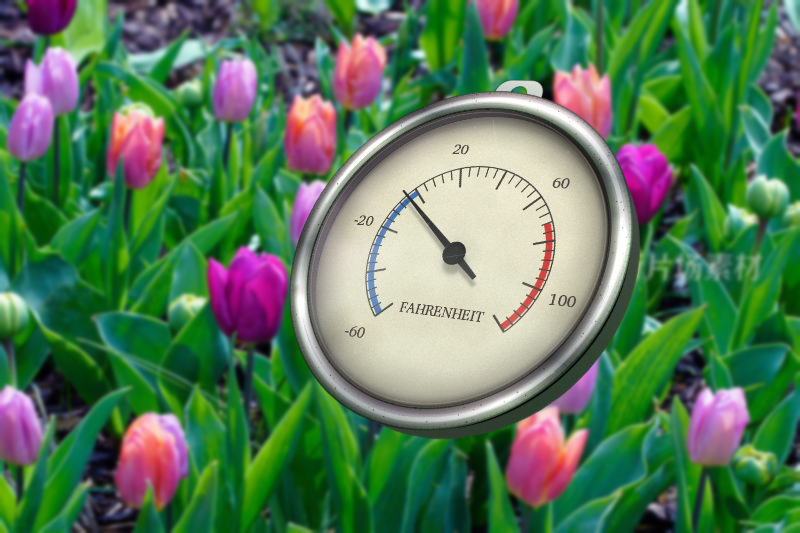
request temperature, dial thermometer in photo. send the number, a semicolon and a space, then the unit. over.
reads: -4; °F
